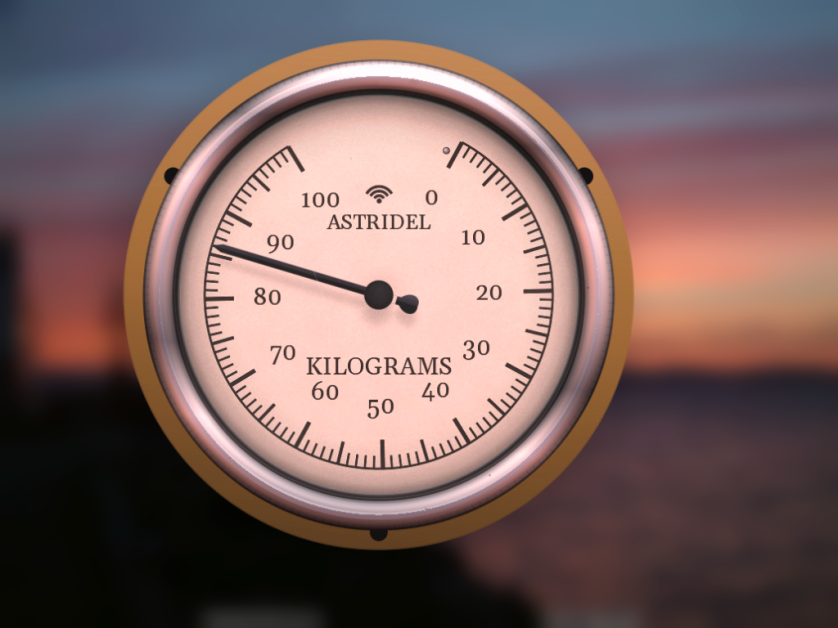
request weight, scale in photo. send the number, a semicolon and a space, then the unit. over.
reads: 86; kg
